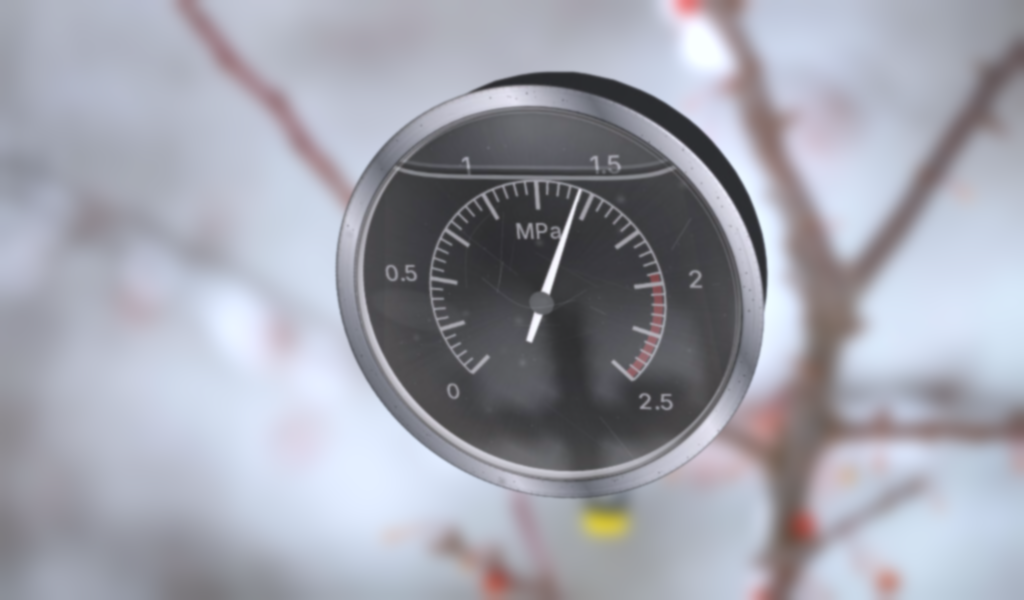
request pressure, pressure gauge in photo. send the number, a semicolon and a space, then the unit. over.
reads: 1.45; MPa
